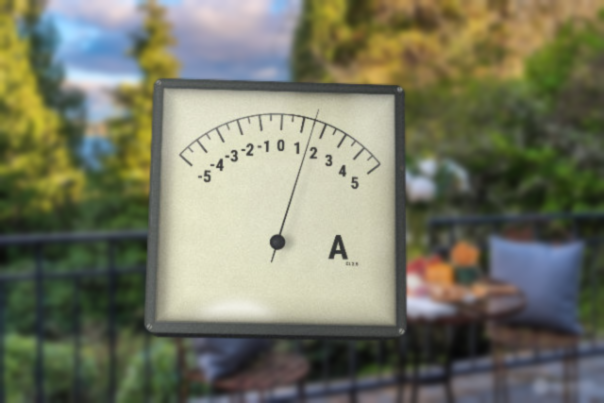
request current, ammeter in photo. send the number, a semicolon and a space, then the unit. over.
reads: 1.5; A
